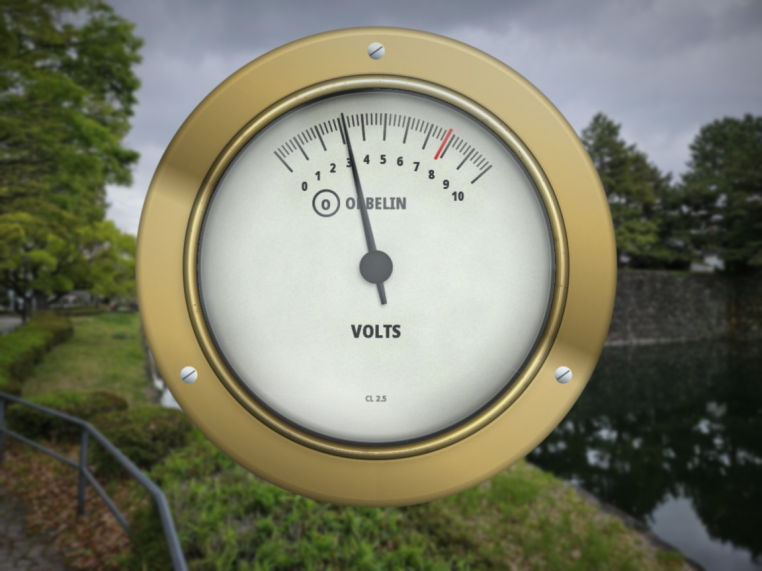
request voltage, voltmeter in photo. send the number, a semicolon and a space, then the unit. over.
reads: 3.2; V
